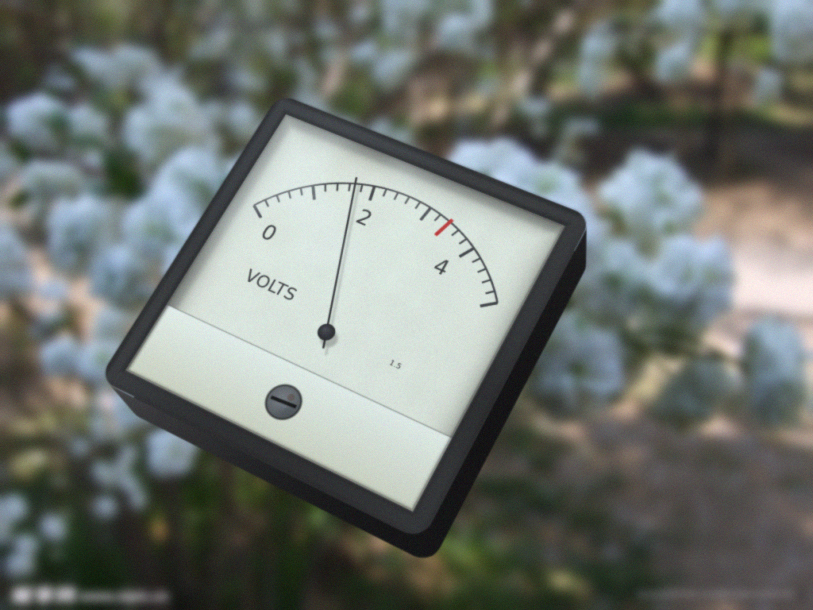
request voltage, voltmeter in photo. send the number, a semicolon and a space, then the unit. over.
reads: 1.7; V
